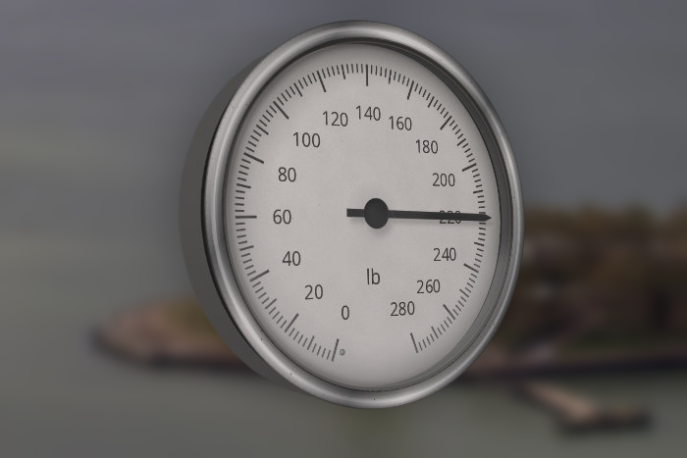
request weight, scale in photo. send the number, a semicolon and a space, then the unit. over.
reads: 220; lb
